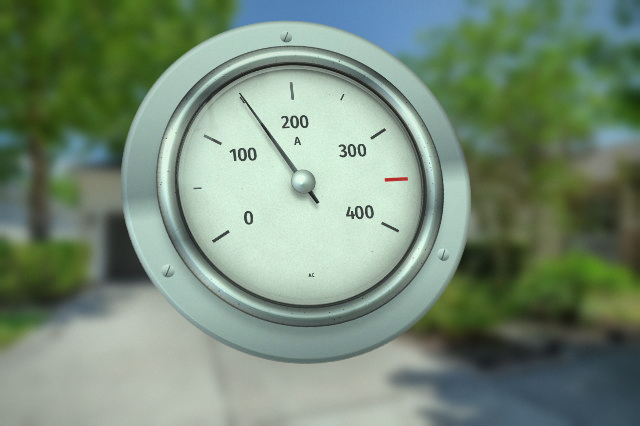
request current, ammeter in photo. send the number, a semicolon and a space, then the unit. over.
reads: 150; A
